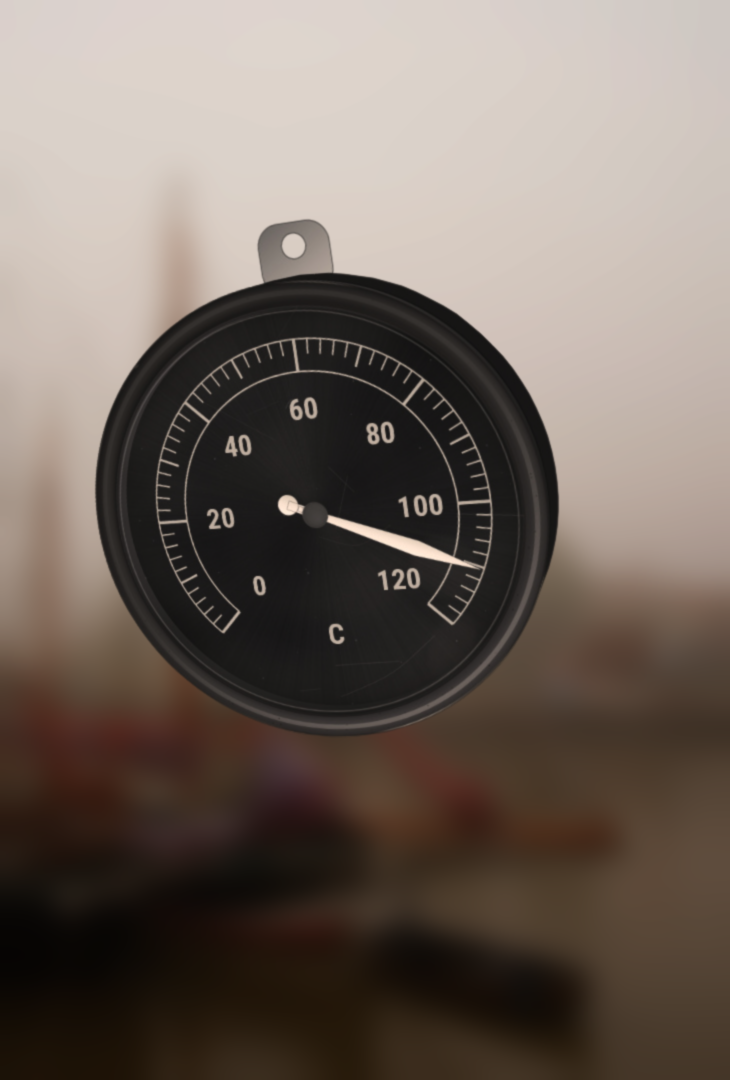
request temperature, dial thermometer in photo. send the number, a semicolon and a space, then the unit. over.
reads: 110; °C
